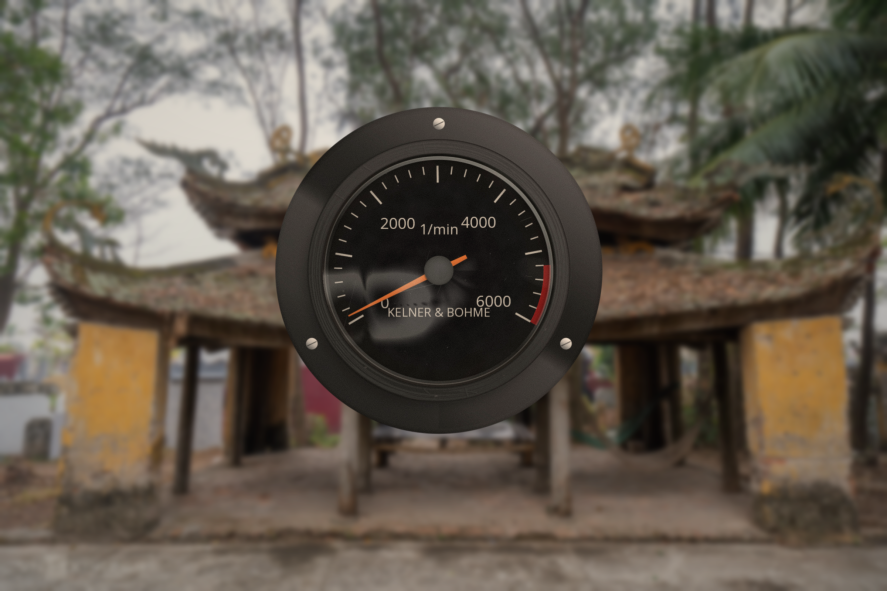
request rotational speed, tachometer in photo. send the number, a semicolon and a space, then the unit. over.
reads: 100; rpm
